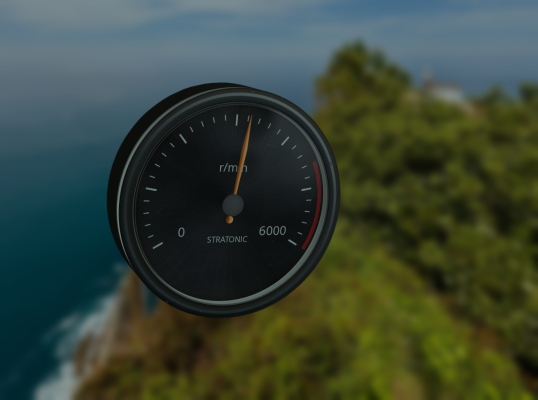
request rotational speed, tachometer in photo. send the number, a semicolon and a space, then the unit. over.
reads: 3200; rpm
